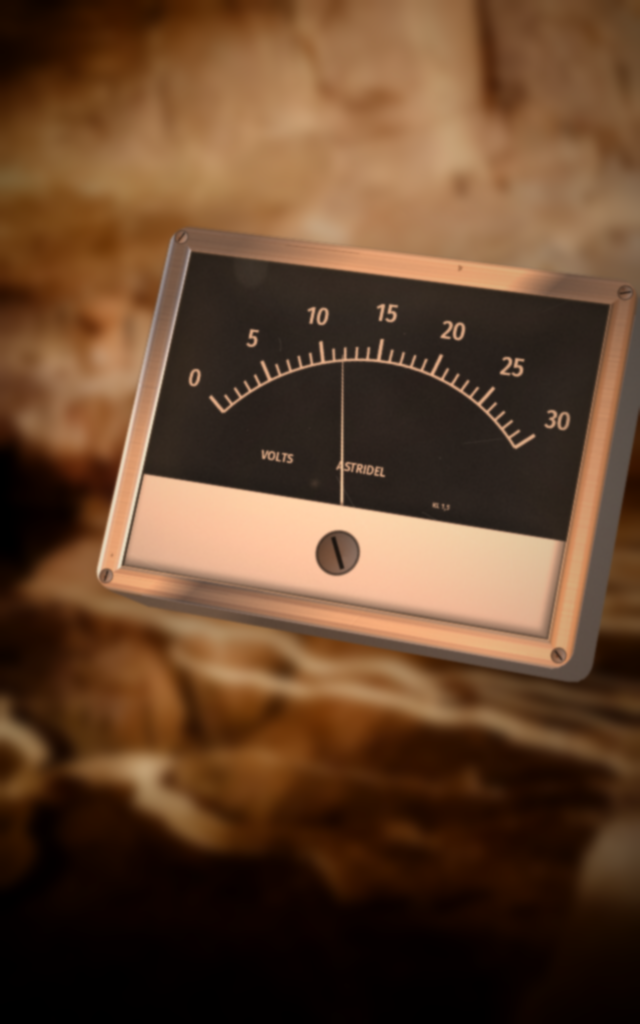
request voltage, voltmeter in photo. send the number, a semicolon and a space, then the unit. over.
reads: 12; V
